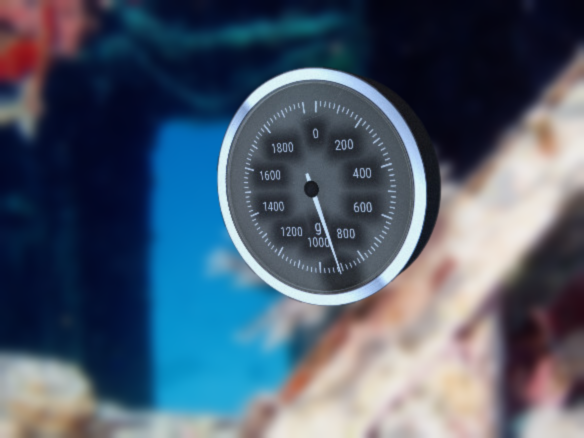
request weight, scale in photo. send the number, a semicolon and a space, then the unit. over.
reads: 900; g
